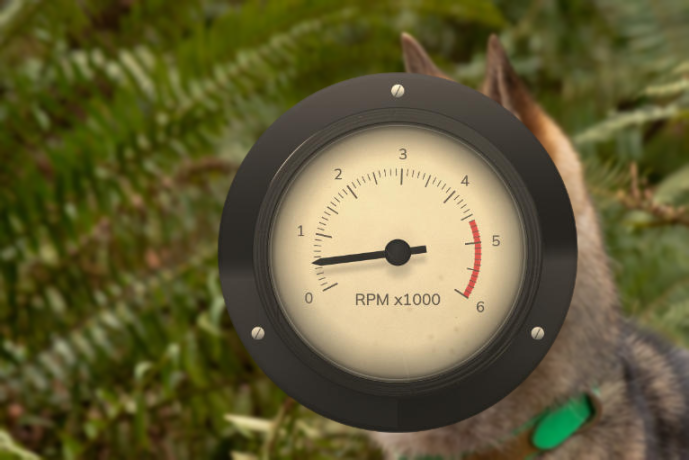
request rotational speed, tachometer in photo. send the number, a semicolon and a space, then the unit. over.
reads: 500; rpm
